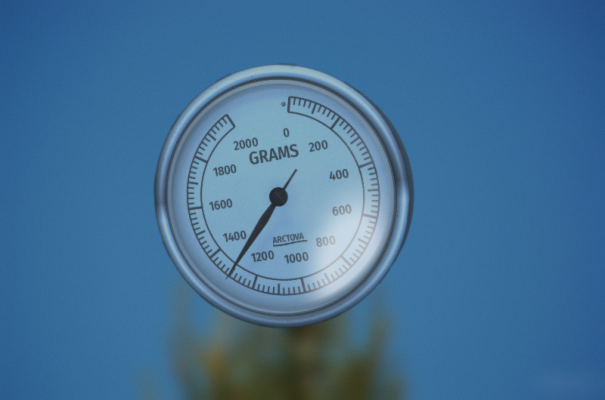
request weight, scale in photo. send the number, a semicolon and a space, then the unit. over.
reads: 1300; g
